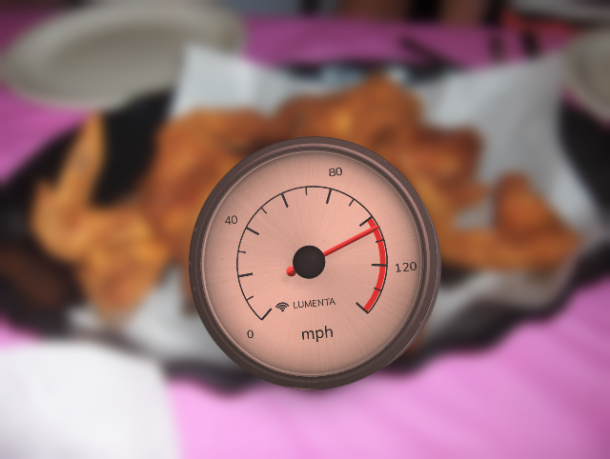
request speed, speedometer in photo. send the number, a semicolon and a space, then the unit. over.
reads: 105; mph
